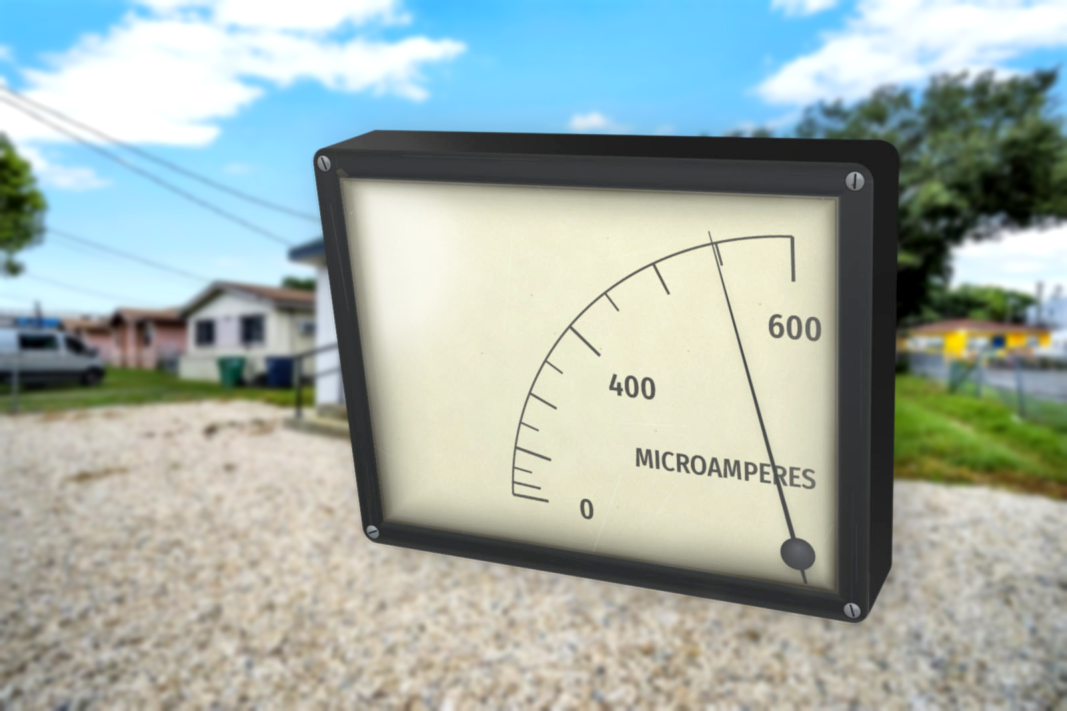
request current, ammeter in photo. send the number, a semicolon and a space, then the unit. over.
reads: 550; µA
